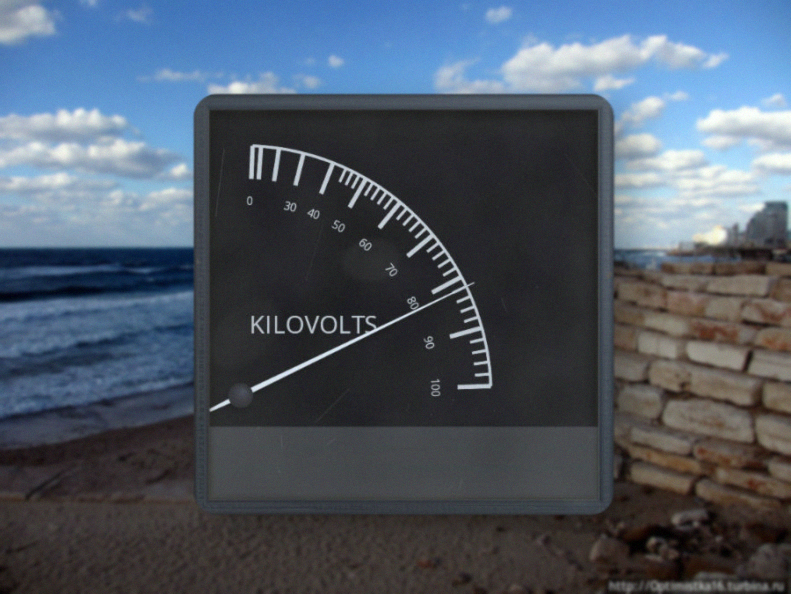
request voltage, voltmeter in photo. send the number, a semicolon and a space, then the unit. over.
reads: 82; kV
